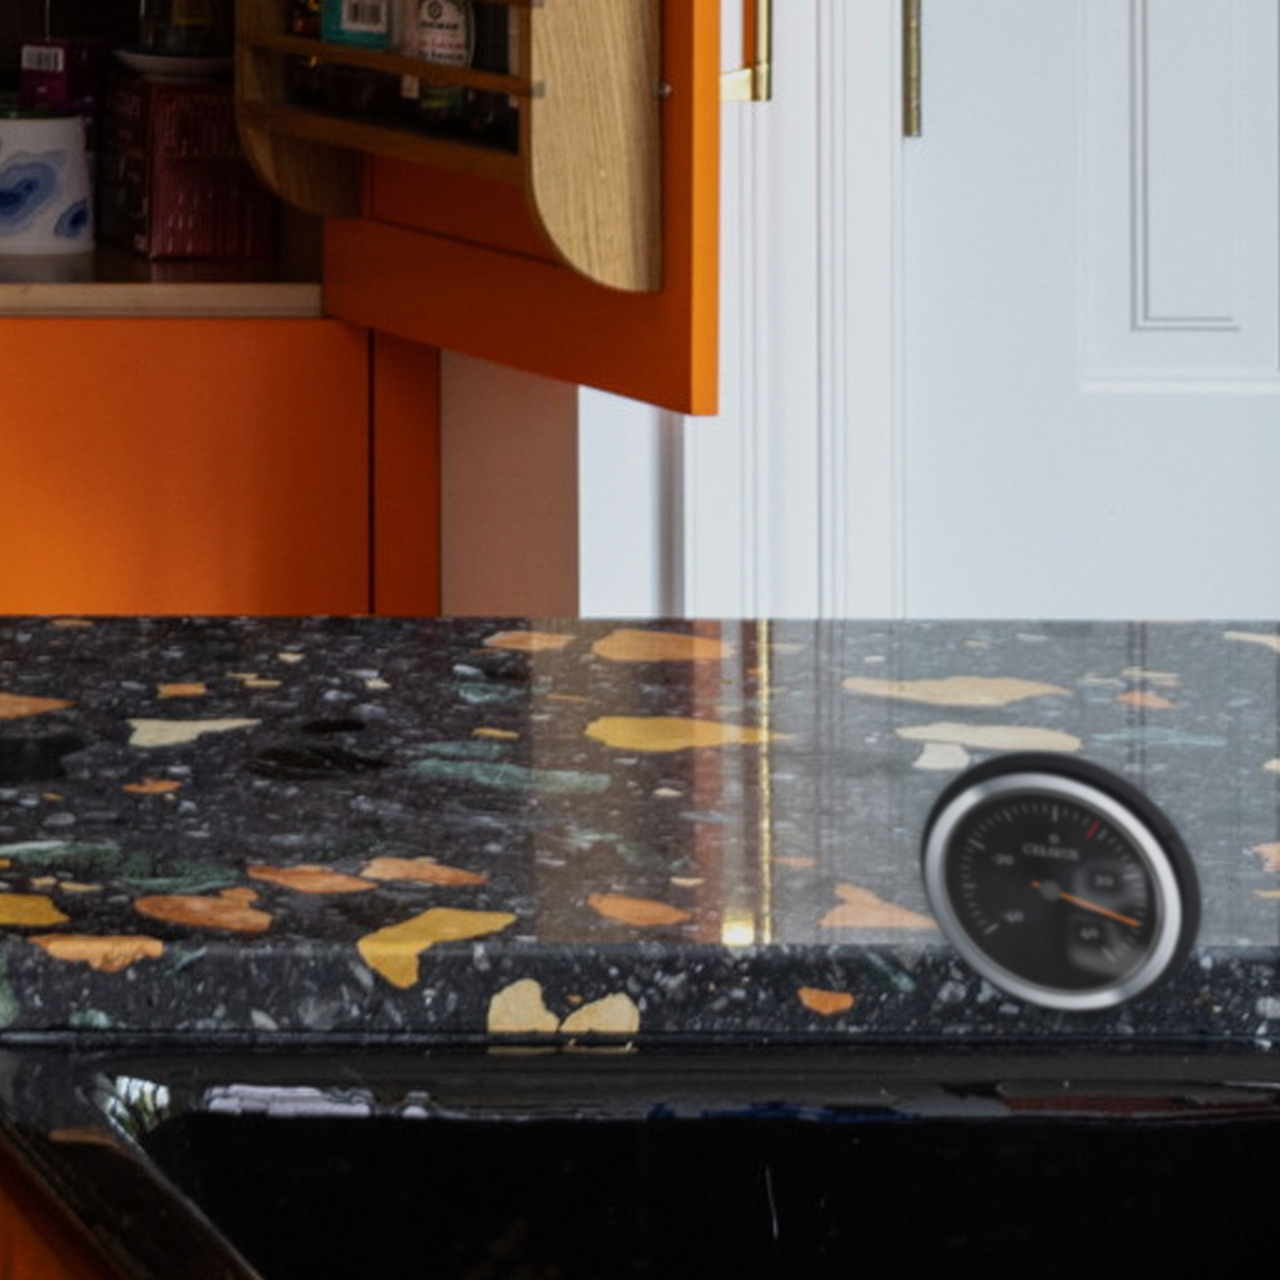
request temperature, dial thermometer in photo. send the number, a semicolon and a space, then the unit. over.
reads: 30; °C
